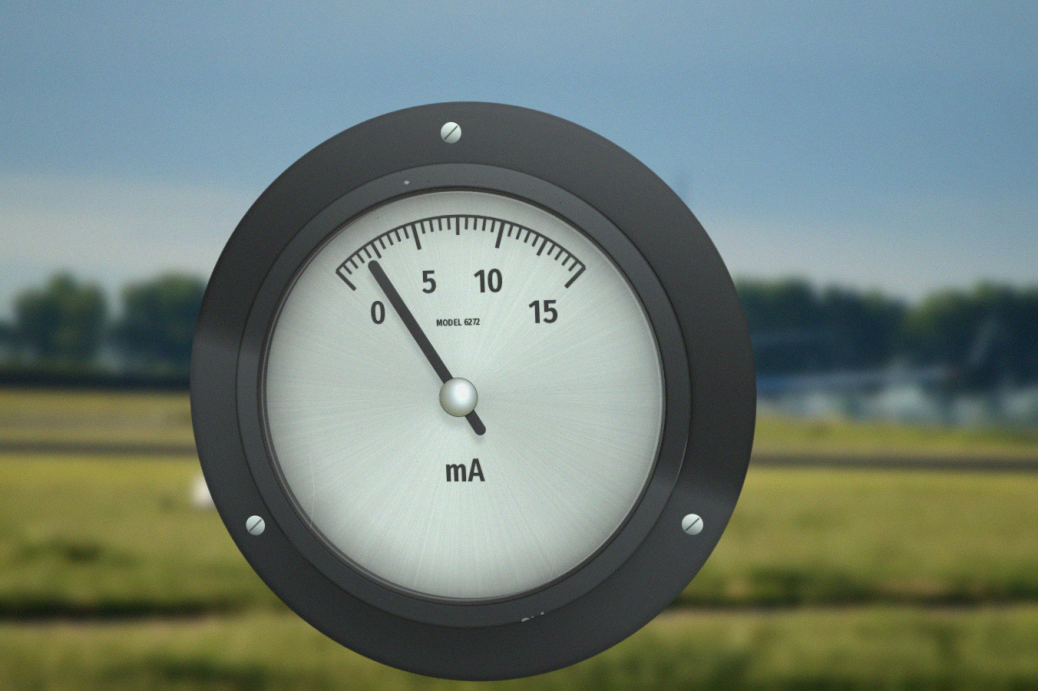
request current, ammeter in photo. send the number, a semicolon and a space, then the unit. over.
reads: 2; mA
